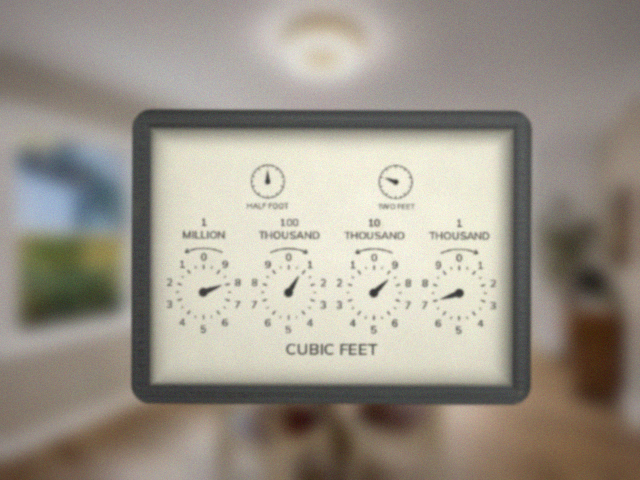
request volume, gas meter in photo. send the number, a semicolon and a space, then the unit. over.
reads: 808700; ft³
